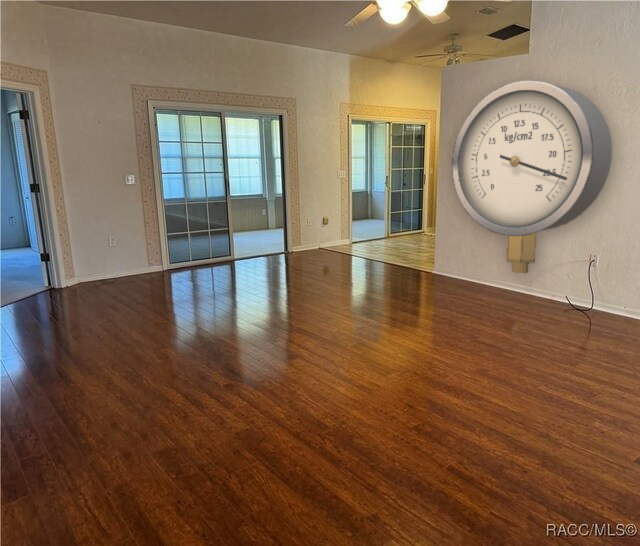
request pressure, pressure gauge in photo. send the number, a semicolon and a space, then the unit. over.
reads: 22.5; kg/cm²
